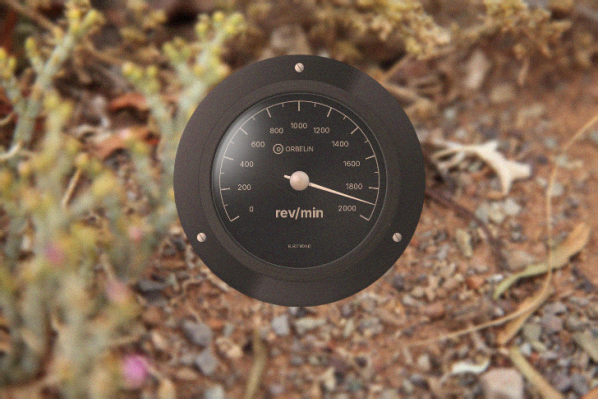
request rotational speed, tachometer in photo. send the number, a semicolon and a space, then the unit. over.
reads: 1900; rpm
